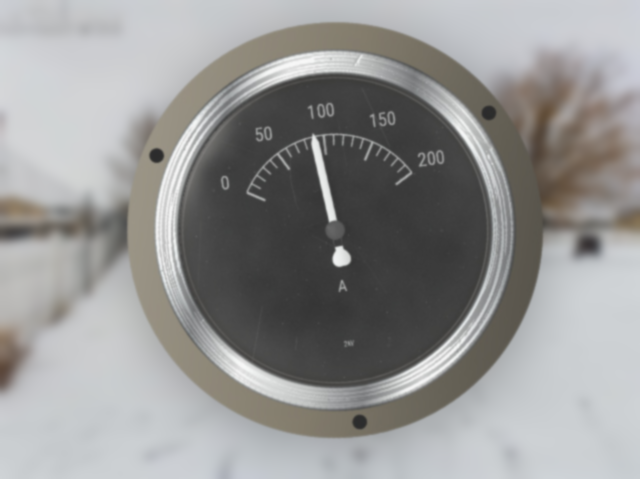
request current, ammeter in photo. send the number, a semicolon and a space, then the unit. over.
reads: 90; A
